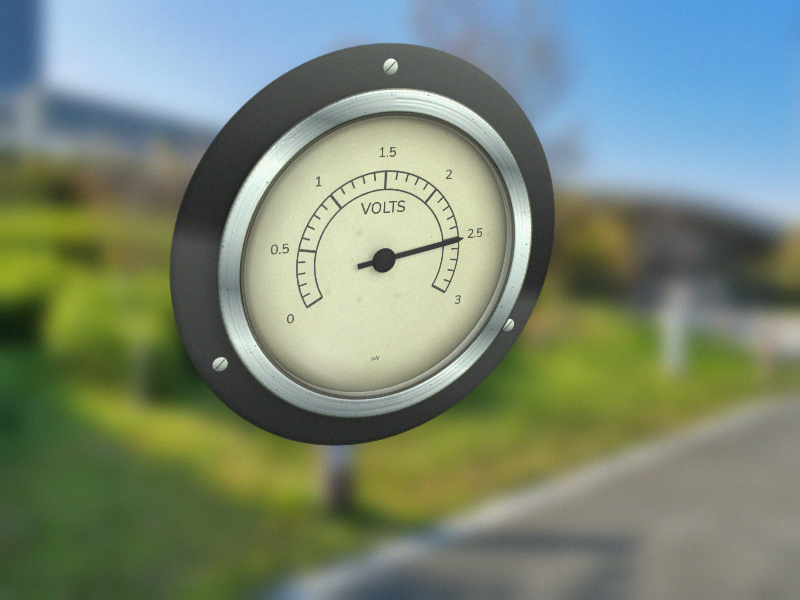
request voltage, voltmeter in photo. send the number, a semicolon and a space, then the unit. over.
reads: 2.5; V
